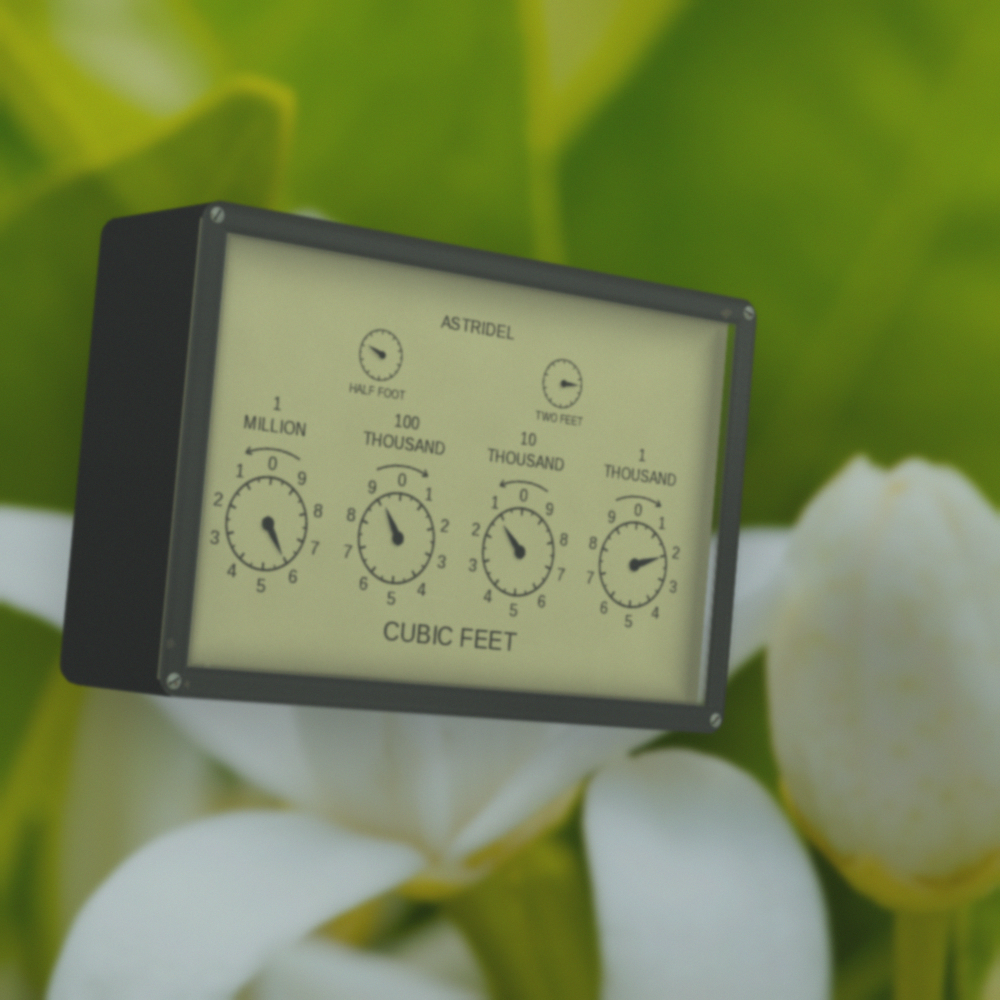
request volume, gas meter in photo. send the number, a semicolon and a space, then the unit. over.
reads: 591200; ft³
